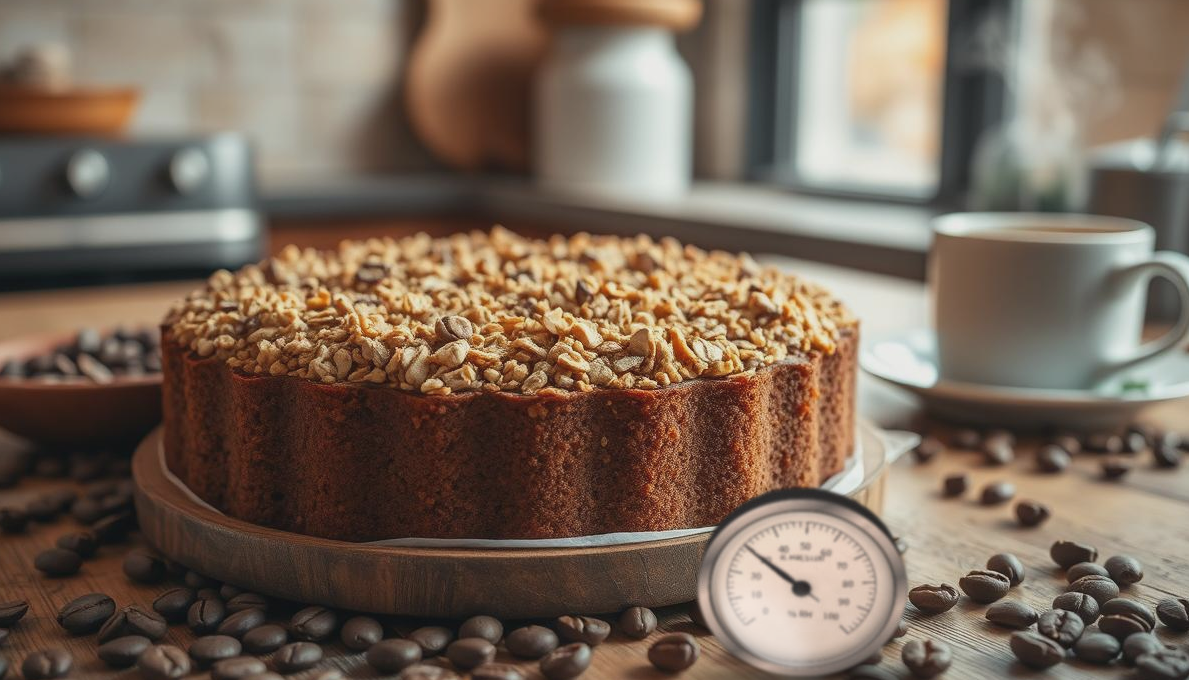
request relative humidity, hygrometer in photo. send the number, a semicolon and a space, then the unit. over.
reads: 30; %
